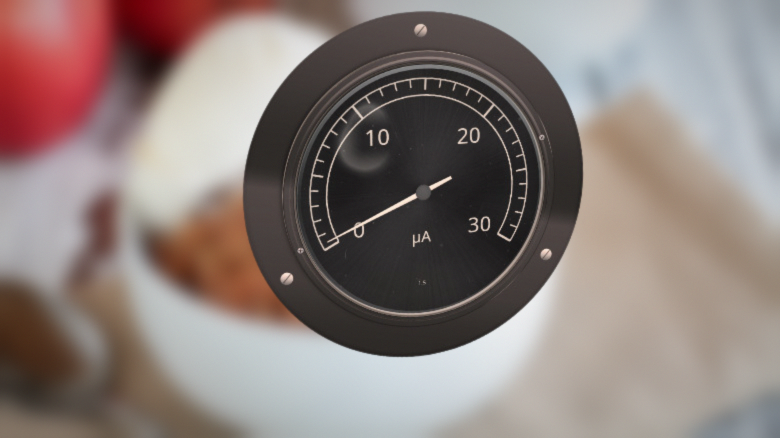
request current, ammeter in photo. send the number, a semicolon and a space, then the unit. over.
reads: 0.5; µA
